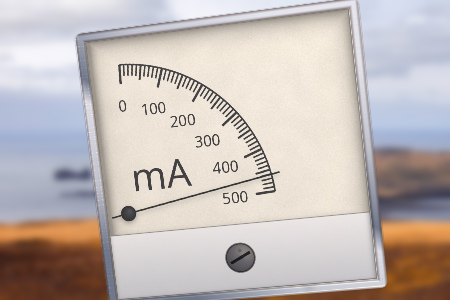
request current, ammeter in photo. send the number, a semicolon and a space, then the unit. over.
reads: 460; mA
